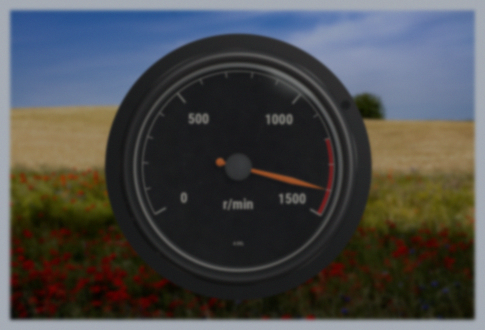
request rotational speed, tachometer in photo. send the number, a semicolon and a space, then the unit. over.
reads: 1400; rpm
